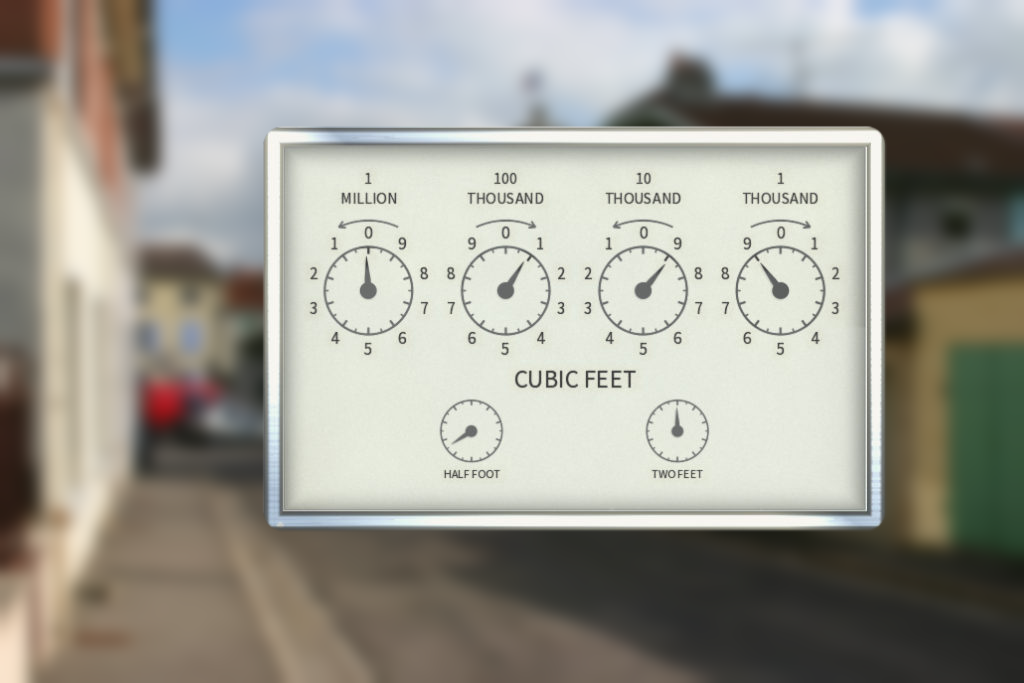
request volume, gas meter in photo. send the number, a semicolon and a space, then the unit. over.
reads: 8900; ft³
